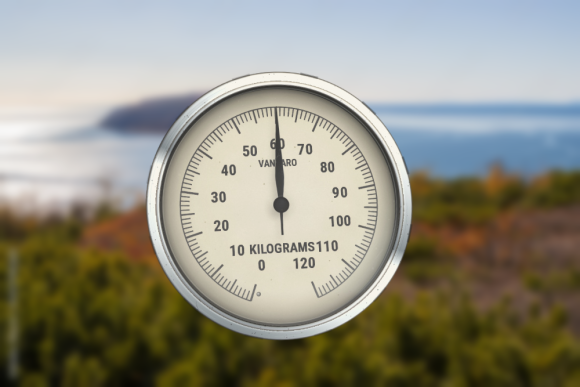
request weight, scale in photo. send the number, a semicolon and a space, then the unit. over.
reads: 60; kg
